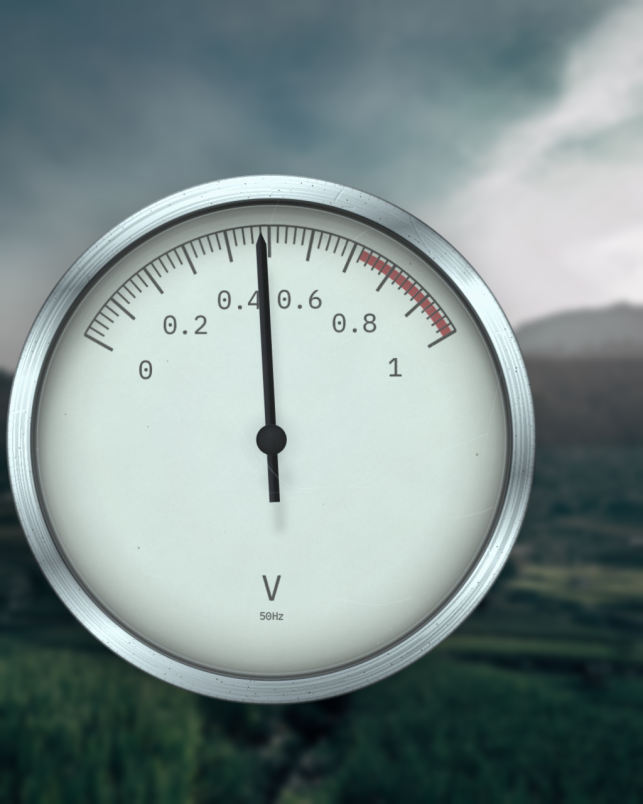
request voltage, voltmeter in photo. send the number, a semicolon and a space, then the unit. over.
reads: 0.48; V
